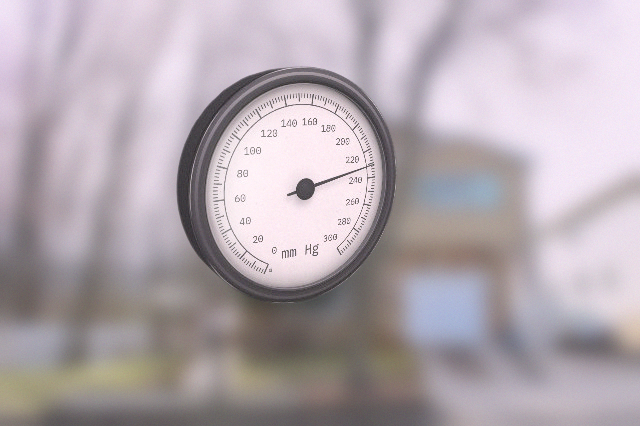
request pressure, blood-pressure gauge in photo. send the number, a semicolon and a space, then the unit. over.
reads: 230; mmHg
